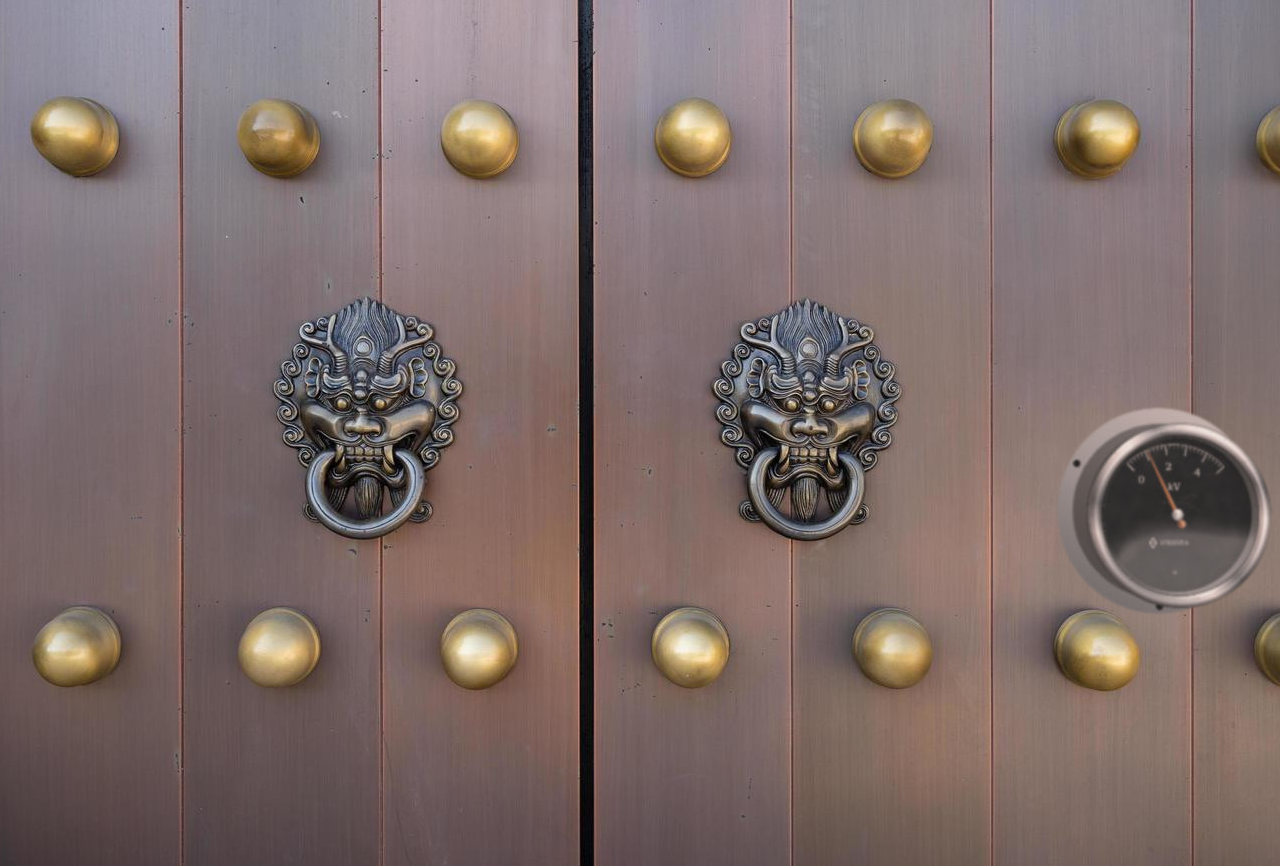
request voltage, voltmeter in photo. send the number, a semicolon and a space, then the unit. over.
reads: 1; kV
